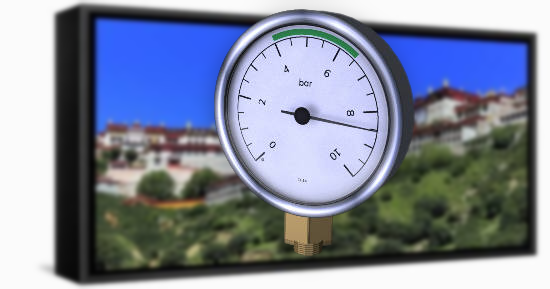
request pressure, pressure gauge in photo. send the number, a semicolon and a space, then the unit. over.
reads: 8.5; bar
